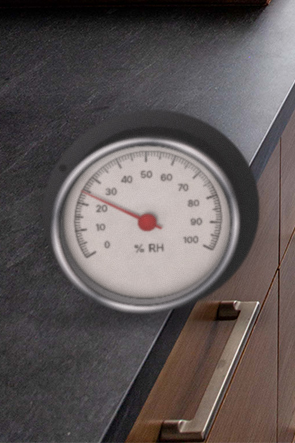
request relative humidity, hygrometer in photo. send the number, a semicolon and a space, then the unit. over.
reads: 25; %
